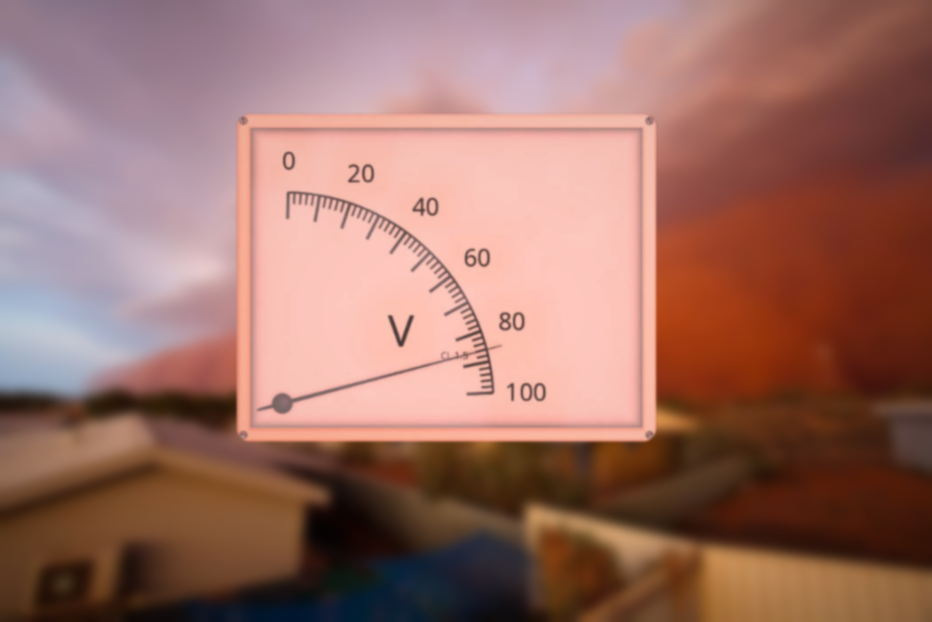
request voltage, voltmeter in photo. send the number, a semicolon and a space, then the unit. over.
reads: 86; V
